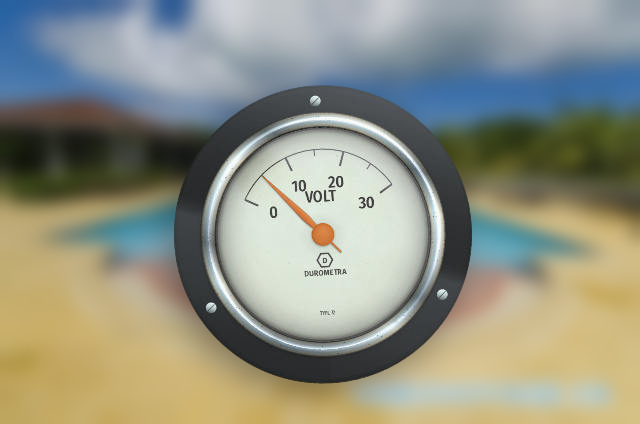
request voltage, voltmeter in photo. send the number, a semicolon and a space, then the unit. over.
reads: 5; V
